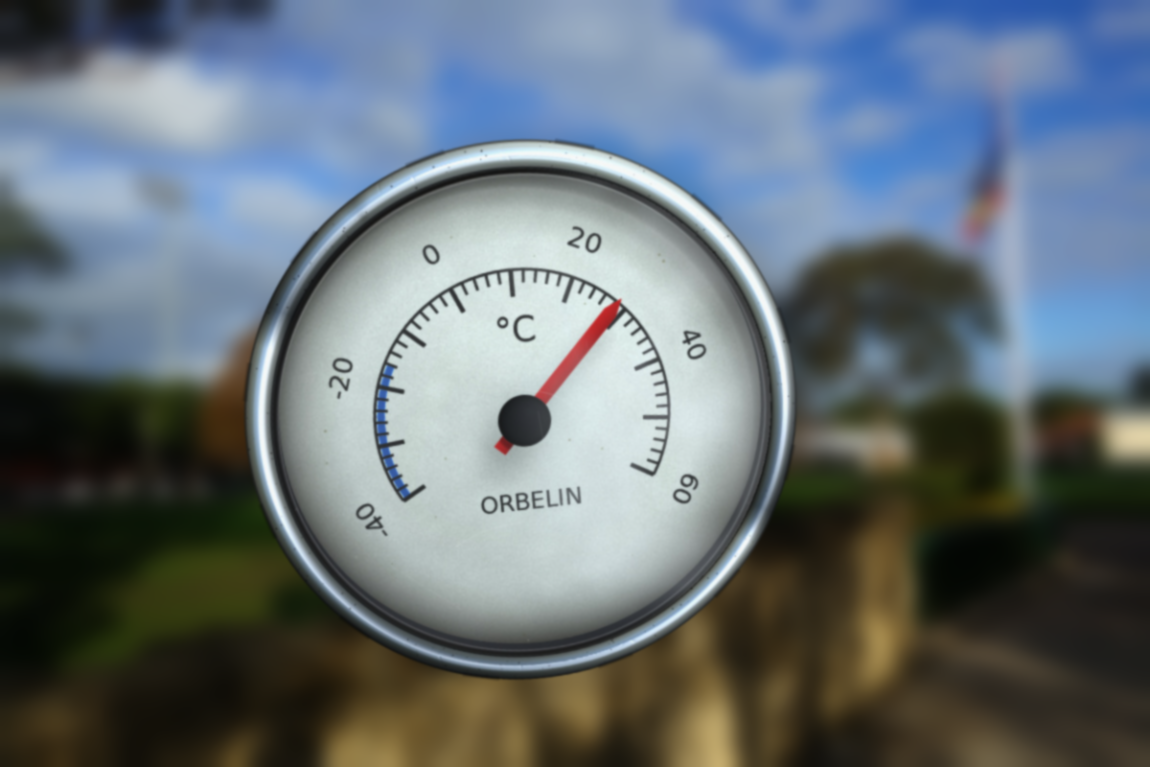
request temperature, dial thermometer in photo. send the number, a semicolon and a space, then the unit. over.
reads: 28; °C
